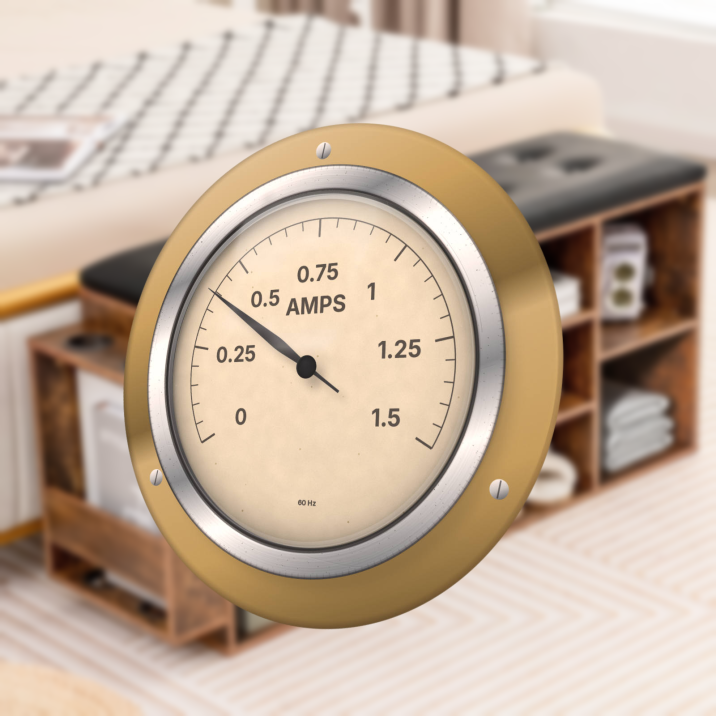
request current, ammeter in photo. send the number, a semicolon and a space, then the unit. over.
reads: 0.4; A
